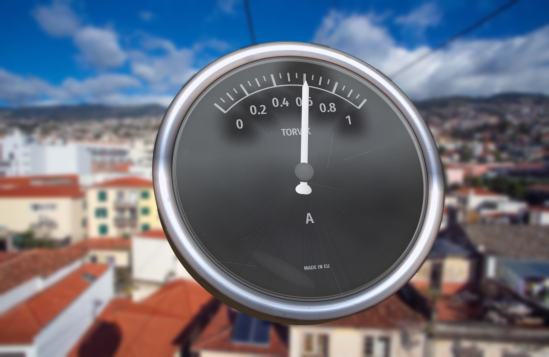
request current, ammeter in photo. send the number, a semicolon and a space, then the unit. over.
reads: 0.6; A
